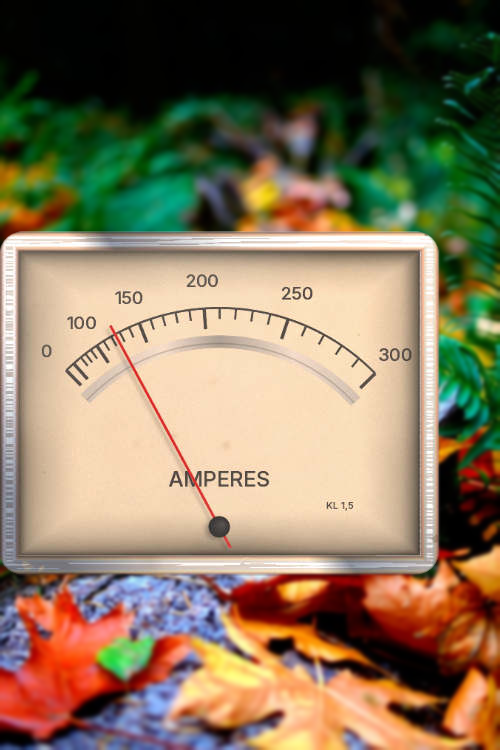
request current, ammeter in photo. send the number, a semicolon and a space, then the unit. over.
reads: 125; A
